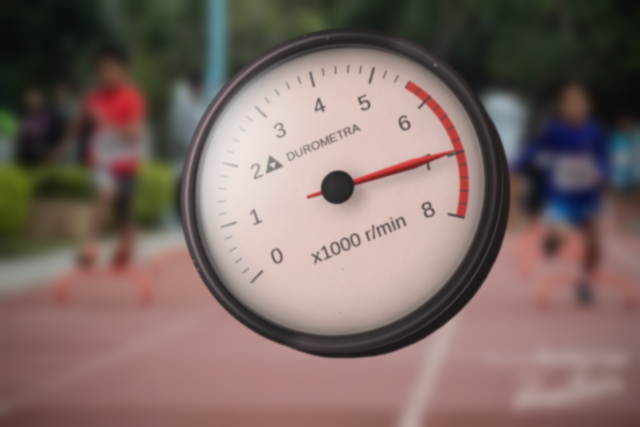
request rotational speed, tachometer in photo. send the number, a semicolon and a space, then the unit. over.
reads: 7000; rpm
